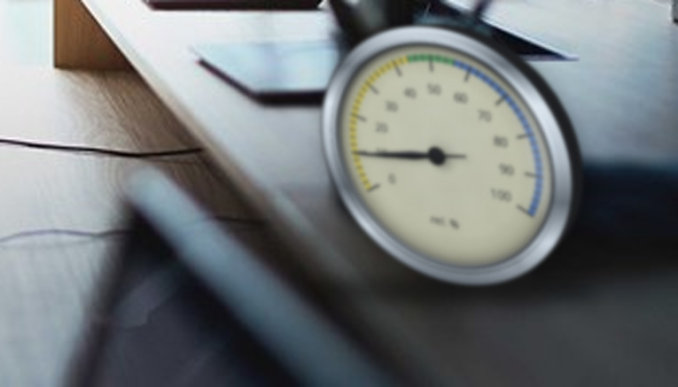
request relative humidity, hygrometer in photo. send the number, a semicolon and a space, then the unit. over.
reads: 10; %
